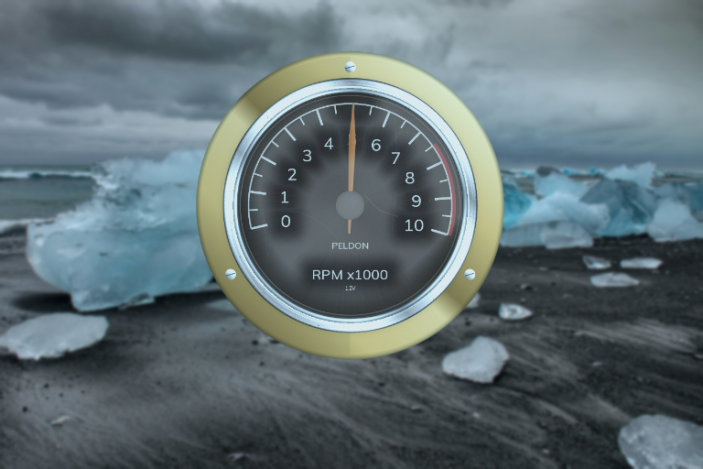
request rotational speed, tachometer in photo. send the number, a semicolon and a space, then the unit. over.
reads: 5000; rpm
